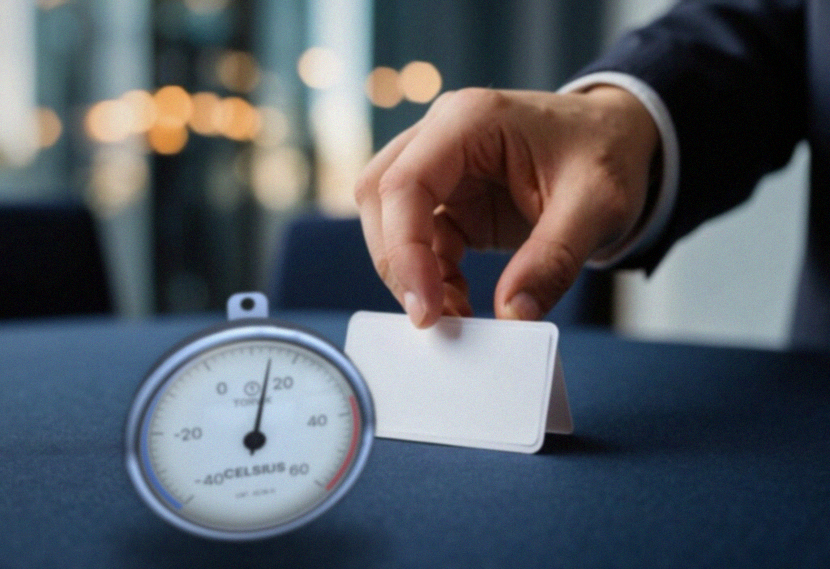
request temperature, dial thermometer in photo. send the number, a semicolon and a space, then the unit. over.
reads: 14; °C
